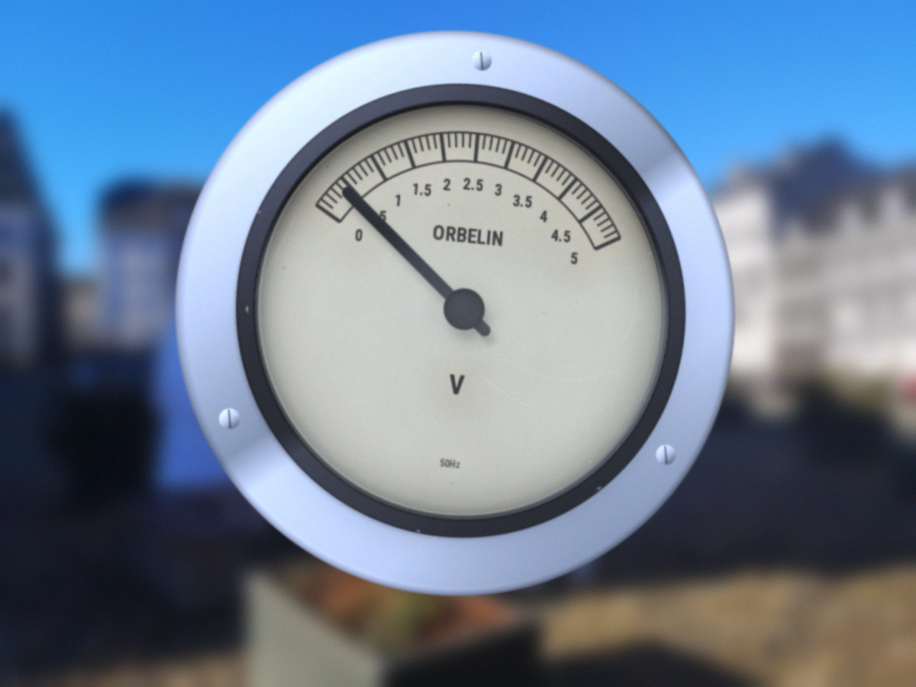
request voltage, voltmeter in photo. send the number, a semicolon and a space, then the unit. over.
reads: 0.4; V
